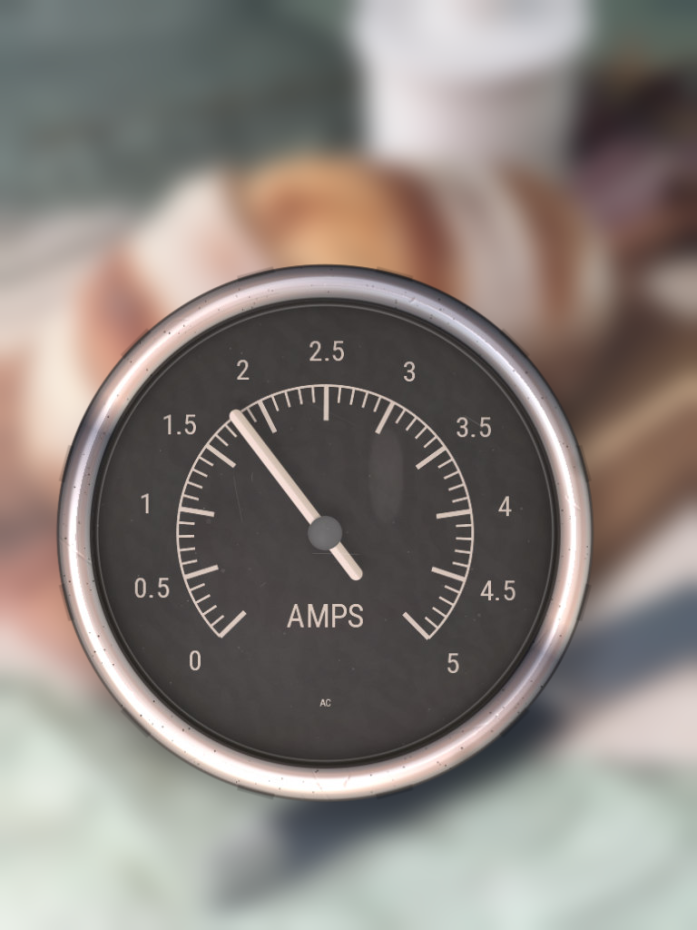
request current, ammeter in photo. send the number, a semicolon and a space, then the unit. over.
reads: 1.8; A
